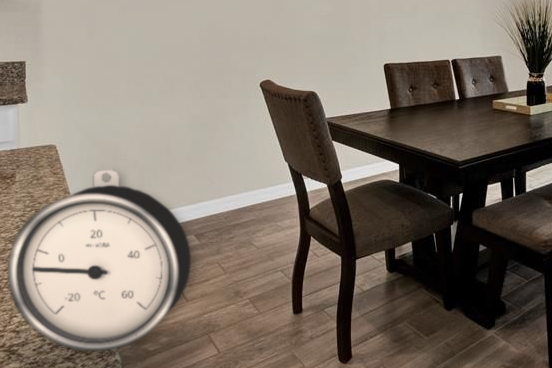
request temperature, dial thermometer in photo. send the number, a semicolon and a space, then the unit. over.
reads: -5; °C
